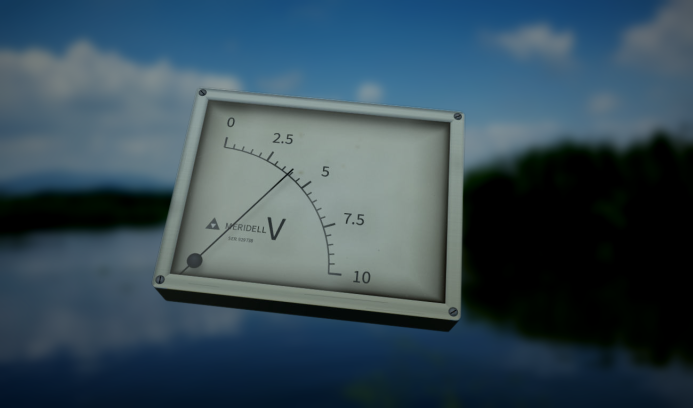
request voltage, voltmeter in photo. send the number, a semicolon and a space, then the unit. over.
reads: 4; V
